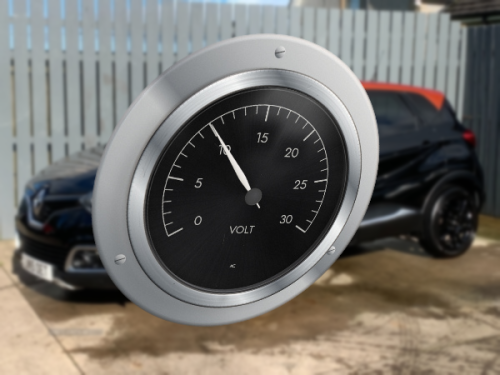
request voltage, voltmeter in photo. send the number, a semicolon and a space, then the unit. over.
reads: 10; V
